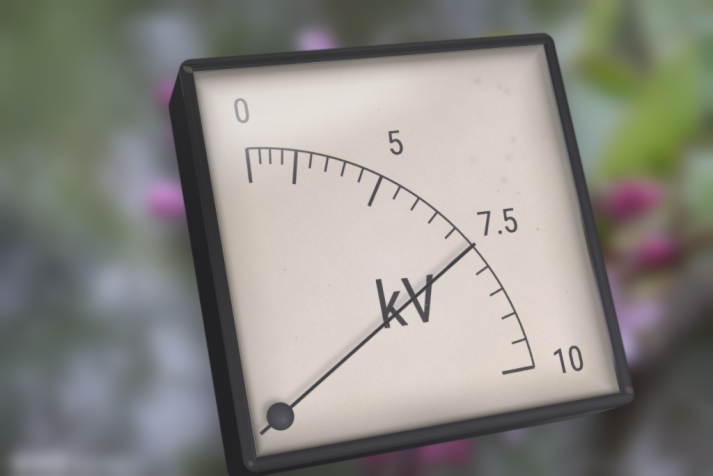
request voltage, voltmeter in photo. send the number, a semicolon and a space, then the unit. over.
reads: 7.5; kV
